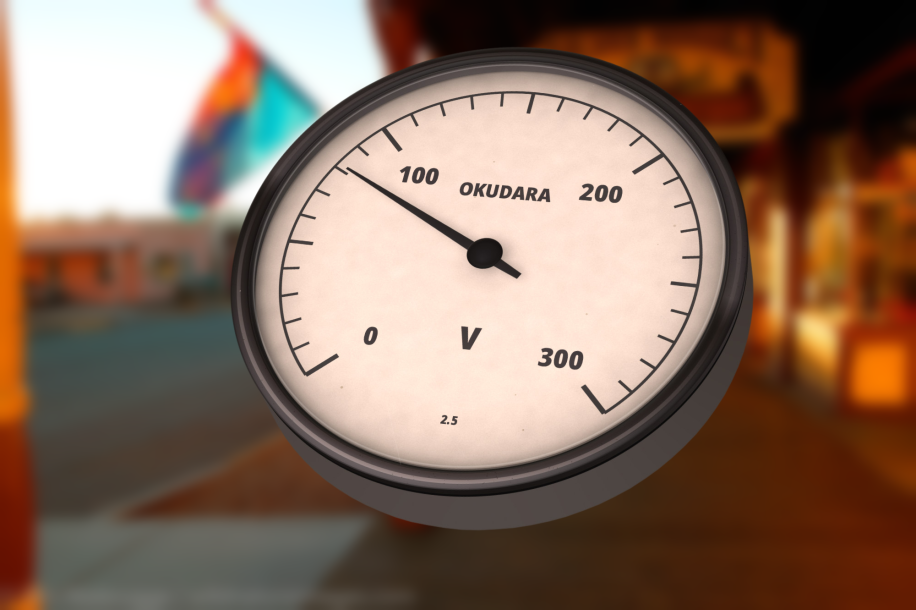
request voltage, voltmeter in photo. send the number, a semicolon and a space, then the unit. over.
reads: 80; V
